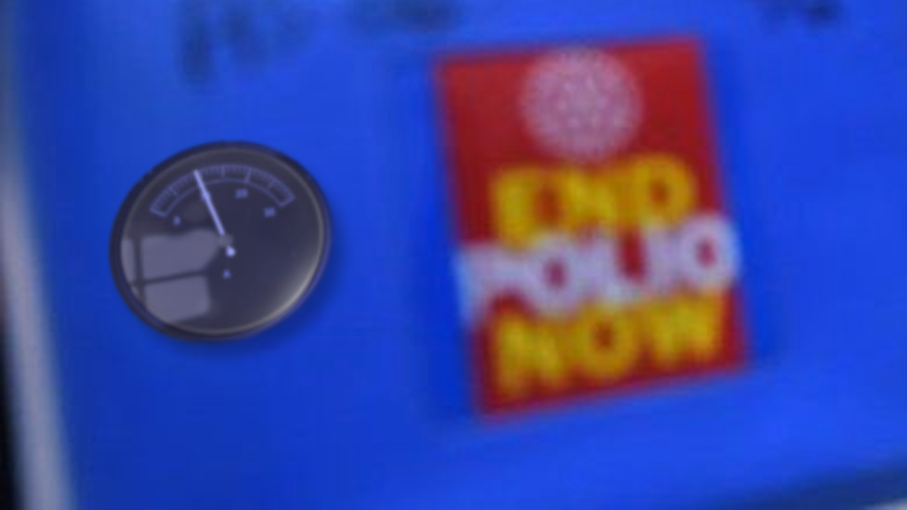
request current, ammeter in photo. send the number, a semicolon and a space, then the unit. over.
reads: 10; A
